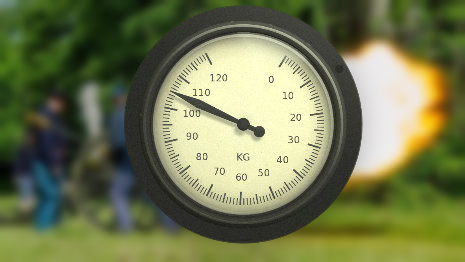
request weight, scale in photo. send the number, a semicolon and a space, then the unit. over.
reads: 105; kg
